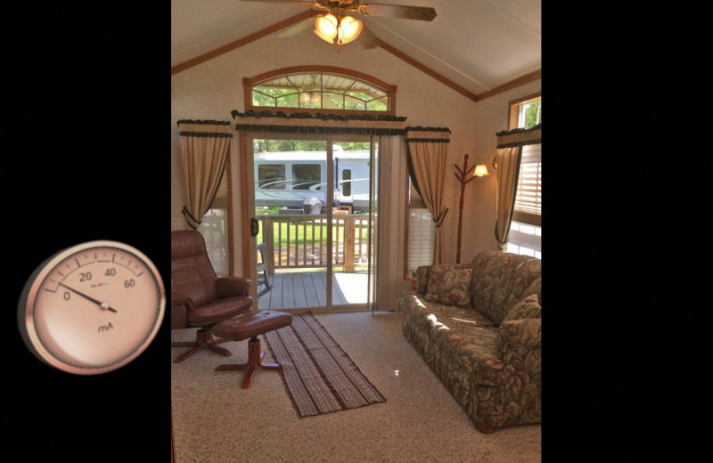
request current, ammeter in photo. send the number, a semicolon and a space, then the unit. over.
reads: 5; mA
